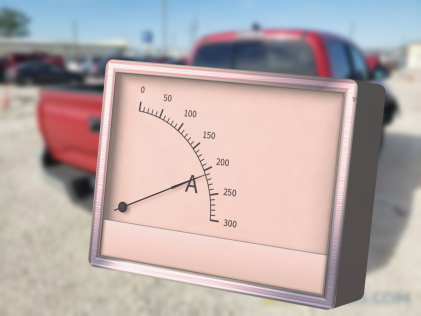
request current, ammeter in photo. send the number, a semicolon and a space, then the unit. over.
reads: 210; A
